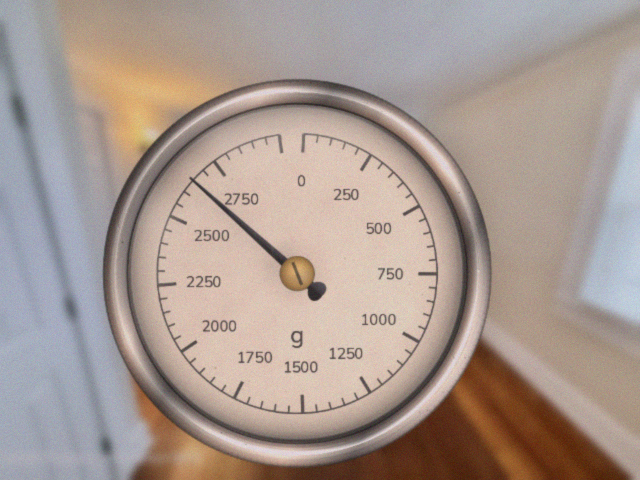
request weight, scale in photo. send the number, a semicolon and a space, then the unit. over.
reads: 2650; g
